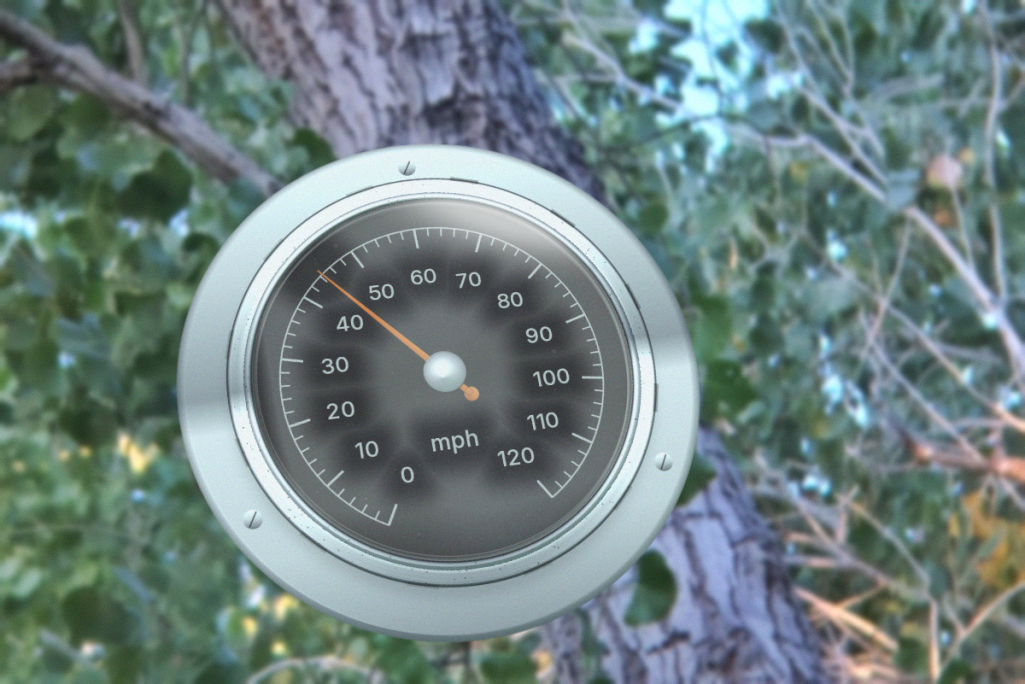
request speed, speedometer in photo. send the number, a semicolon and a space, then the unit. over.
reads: 44; mph
